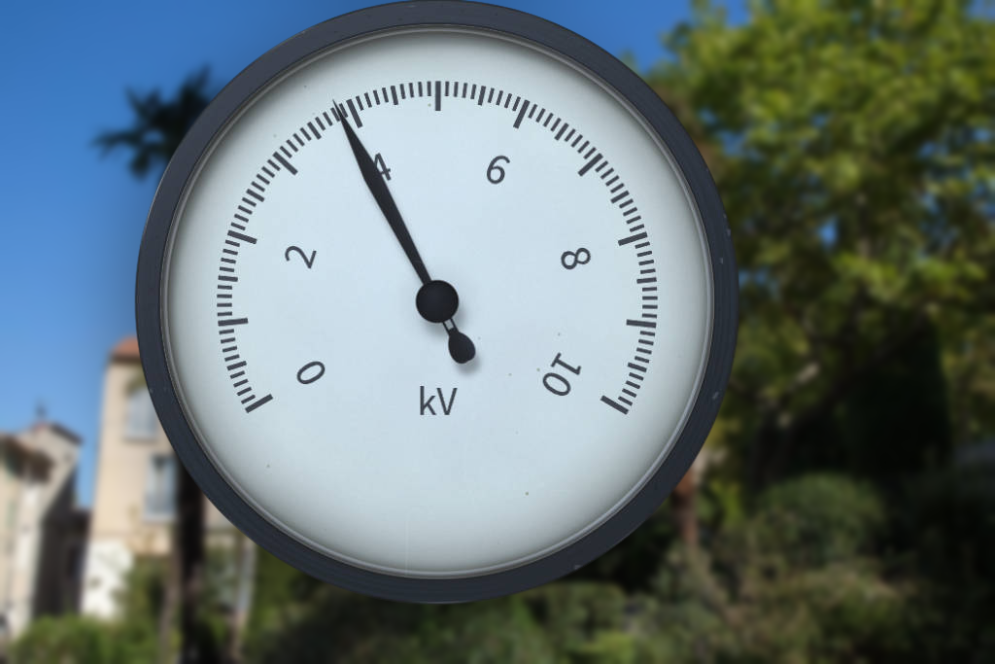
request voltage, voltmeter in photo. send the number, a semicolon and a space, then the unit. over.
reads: 3.85; kV
